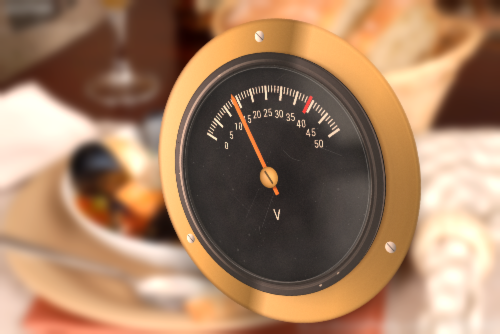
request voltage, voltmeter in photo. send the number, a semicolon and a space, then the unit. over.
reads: 15; V
